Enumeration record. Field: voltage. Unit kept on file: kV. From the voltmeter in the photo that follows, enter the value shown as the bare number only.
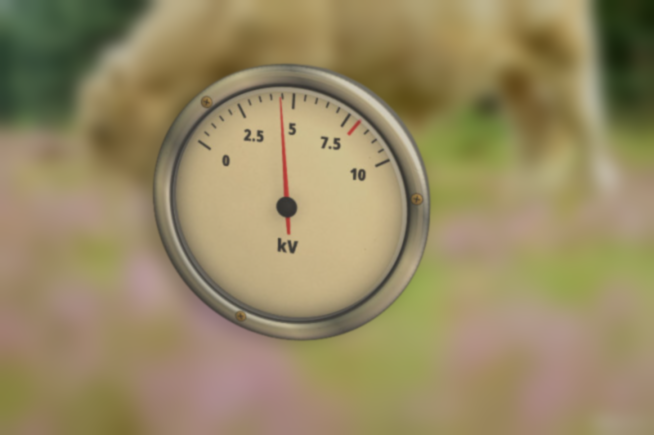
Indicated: 4.5
